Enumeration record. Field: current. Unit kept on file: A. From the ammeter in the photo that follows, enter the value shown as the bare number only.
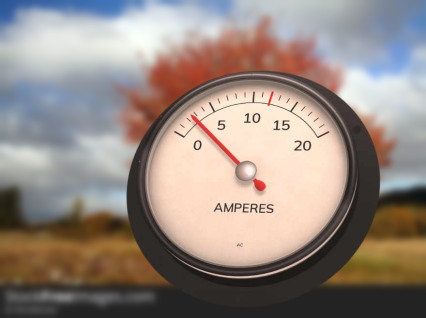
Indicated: 2.5
